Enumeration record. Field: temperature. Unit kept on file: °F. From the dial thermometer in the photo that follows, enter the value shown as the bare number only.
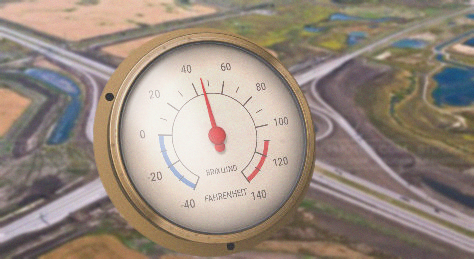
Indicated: 45
